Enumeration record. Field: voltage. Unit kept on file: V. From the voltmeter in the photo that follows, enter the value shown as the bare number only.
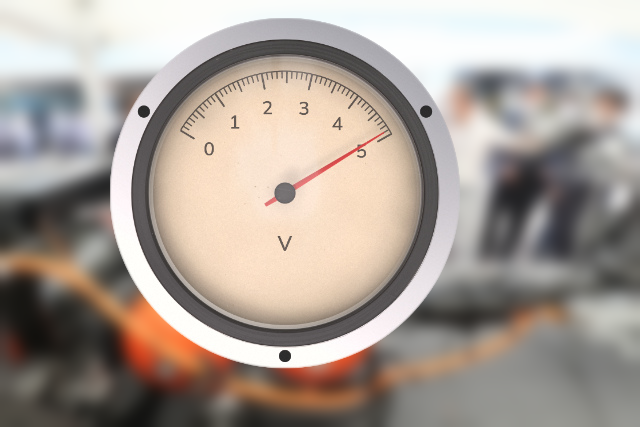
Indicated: 4.9
